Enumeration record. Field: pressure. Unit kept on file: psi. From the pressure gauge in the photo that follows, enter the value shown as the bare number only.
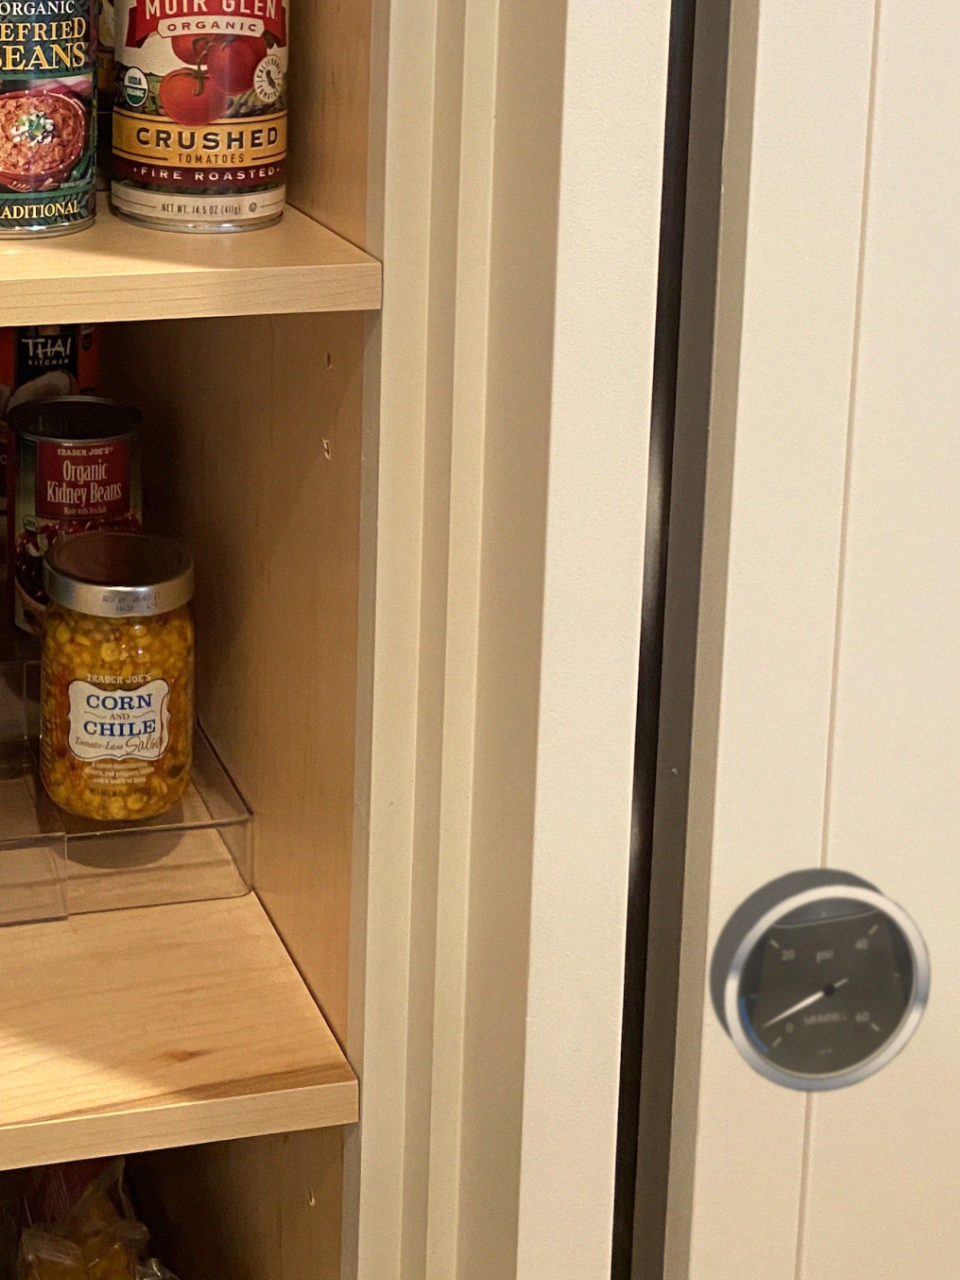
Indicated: 5
